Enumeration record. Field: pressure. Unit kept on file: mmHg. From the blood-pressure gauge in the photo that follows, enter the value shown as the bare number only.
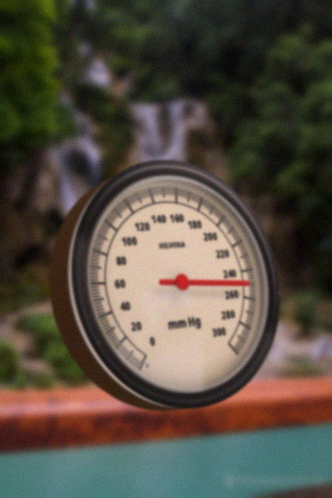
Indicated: 250
